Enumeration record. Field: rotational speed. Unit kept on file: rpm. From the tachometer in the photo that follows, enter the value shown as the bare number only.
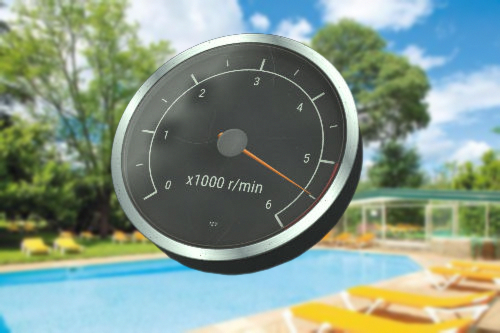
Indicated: 5500
